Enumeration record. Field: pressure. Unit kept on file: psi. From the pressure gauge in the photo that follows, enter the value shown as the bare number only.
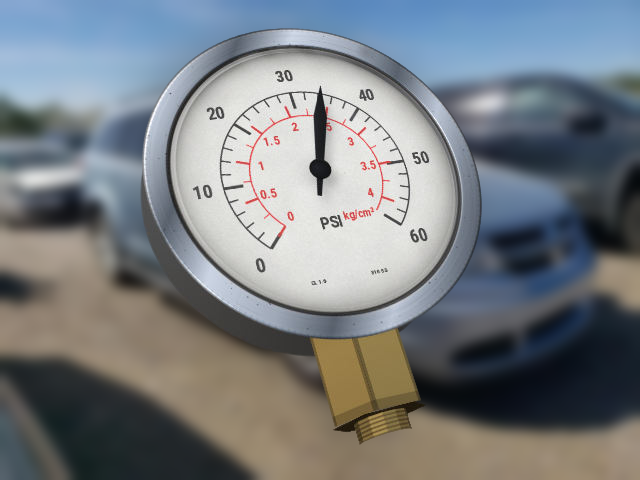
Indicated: 34
